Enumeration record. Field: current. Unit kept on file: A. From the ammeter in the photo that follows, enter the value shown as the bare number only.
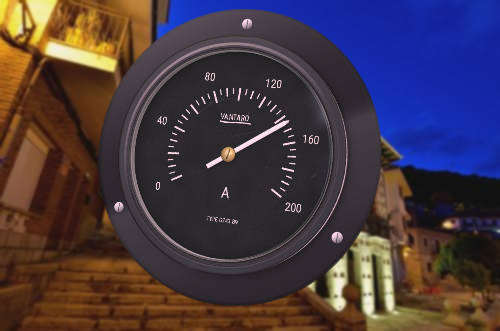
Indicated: 145
